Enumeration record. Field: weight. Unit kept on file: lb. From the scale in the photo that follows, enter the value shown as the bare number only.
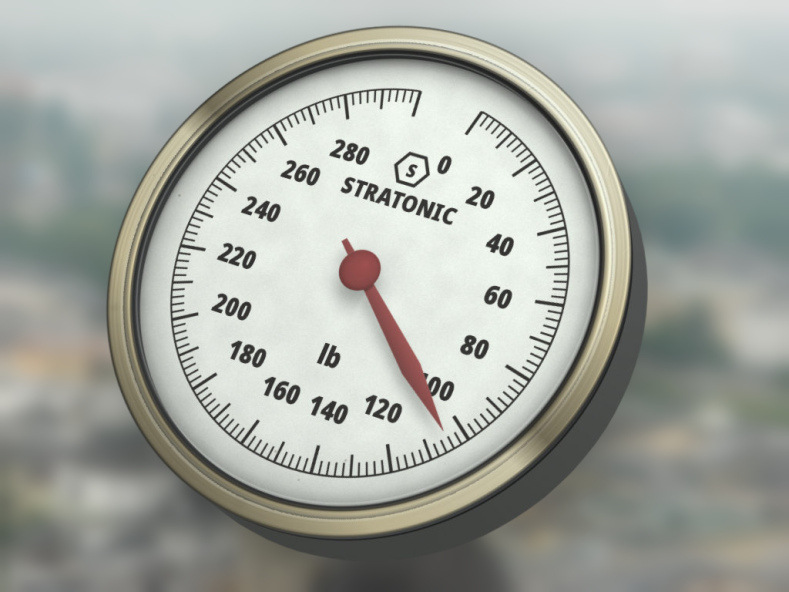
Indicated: 104
